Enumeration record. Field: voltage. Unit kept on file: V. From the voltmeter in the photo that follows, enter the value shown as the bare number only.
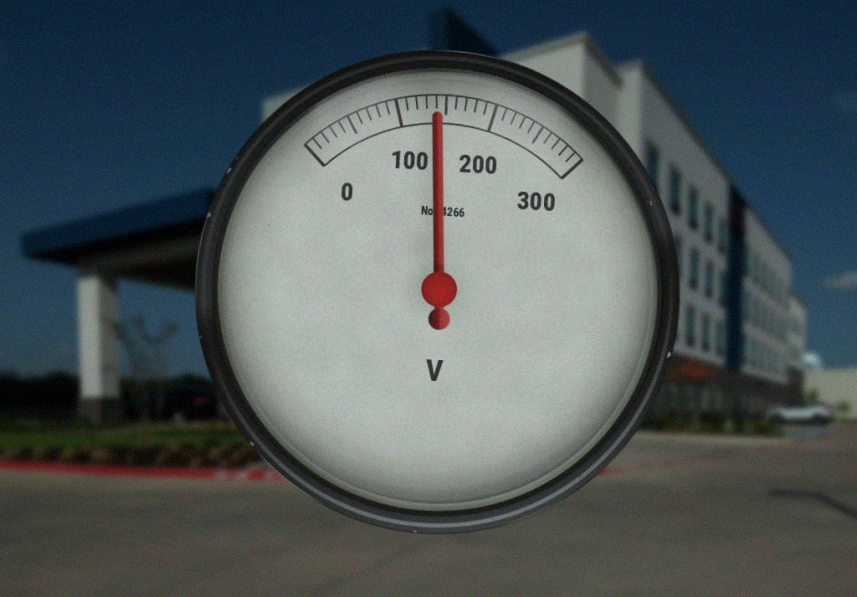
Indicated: 140
